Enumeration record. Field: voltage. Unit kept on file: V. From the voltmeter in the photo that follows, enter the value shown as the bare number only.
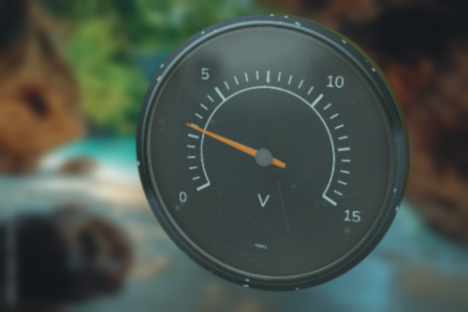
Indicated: 3
